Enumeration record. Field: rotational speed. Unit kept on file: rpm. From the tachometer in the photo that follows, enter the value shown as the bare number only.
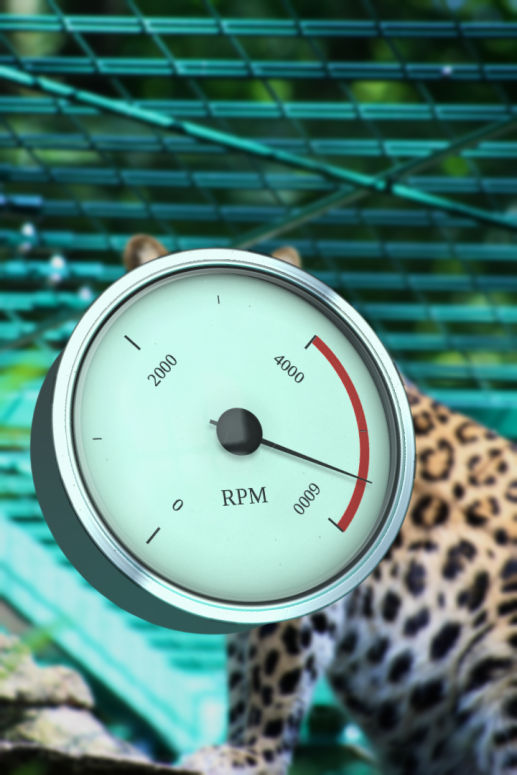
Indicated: 5500
